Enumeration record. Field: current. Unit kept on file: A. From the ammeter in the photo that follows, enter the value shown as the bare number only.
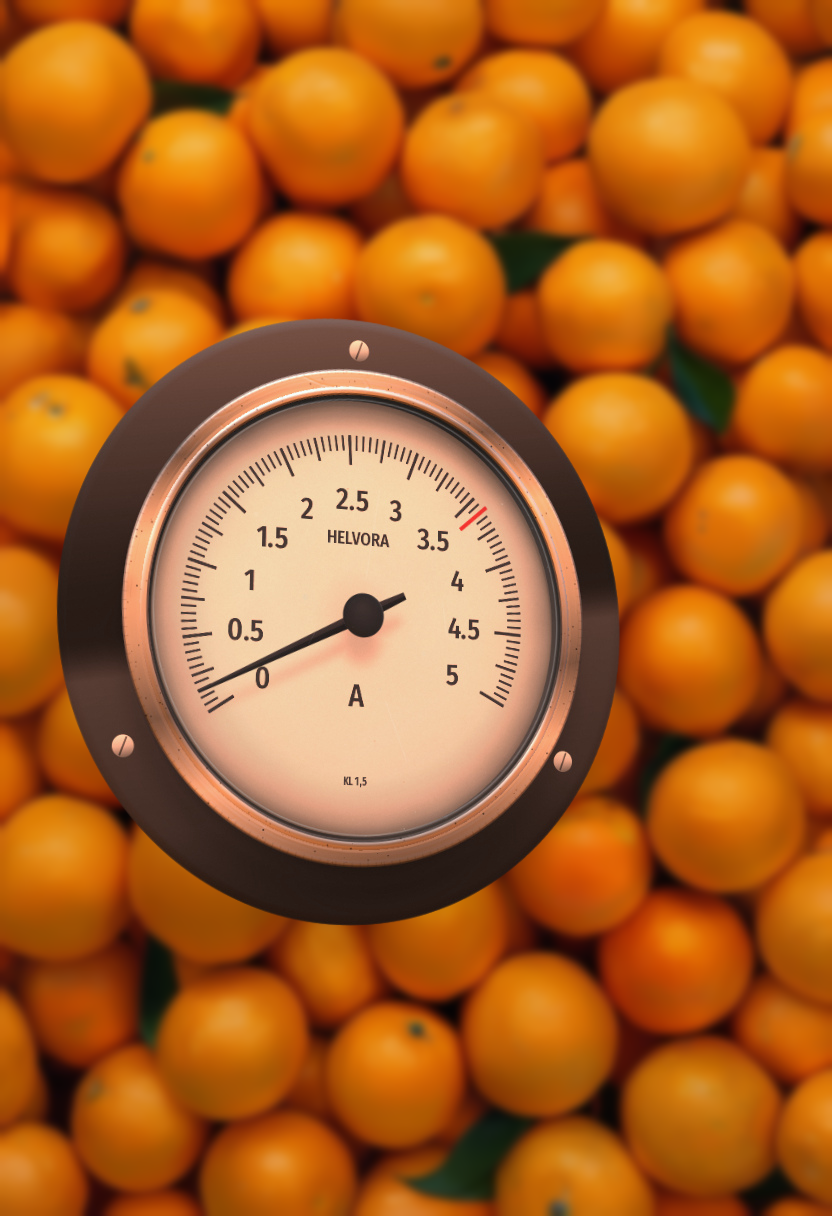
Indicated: 0.15
